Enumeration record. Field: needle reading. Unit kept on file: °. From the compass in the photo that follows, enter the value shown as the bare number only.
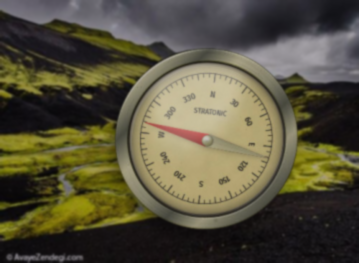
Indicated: 280
